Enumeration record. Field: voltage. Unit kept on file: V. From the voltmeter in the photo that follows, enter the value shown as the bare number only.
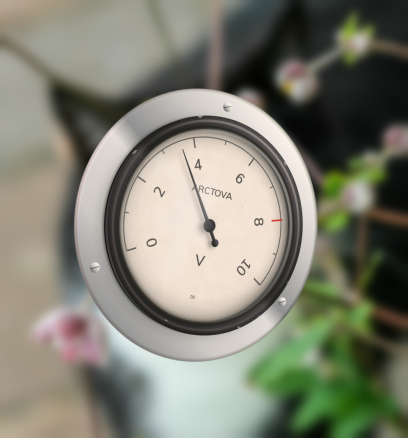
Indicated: 3.5
